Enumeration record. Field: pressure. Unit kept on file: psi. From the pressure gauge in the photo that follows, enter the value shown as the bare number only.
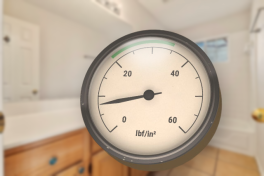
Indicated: 7.5
